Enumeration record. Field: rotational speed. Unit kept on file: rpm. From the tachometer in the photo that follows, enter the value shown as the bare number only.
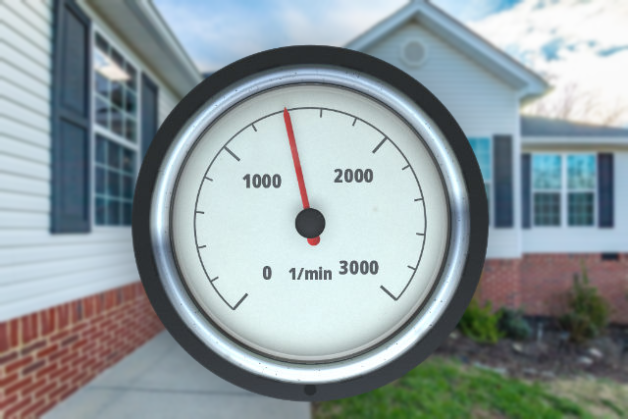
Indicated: 1400
